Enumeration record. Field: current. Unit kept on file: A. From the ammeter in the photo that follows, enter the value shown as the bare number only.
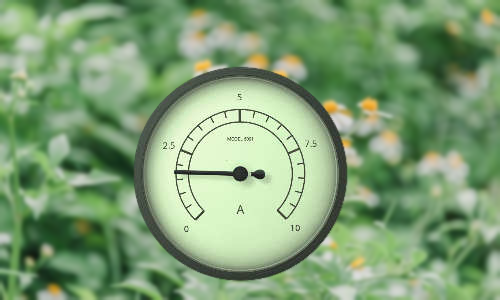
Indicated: 1.75
